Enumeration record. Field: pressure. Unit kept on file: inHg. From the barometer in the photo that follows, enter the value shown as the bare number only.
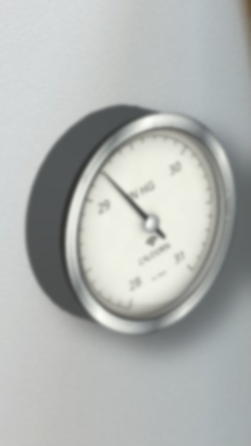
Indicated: 29.2
